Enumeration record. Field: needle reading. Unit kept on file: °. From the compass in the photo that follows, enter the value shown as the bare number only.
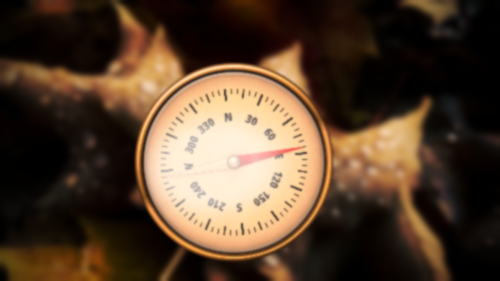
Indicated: 85
